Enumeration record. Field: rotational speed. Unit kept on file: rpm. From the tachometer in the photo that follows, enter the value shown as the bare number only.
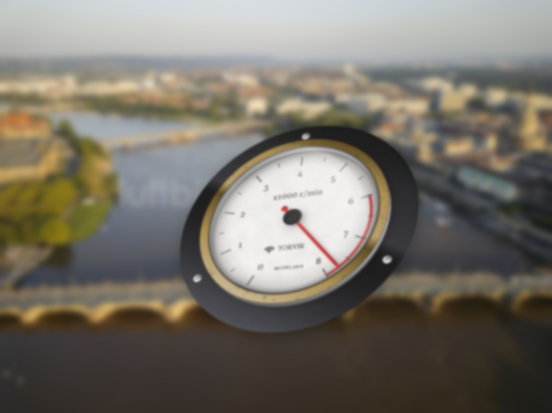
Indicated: 7750
